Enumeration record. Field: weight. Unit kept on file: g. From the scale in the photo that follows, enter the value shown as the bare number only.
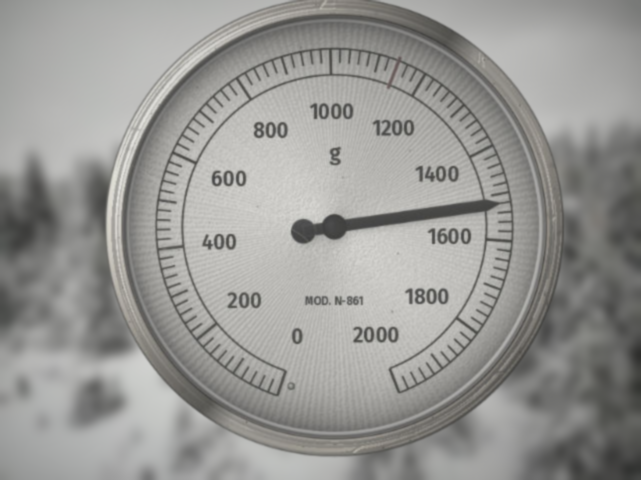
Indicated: 1520
